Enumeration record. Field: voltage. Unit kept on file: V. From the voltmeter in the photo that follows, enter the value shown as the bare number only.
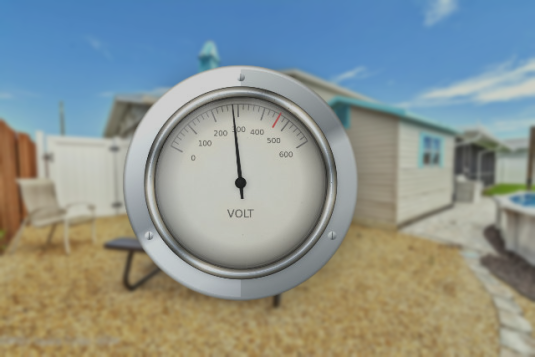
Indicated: 280
